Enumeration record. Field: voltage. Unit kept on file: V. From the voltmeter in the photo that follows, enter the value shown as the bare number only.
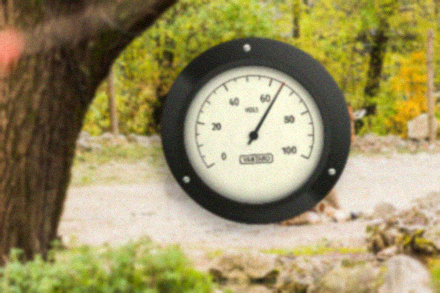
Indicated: 65
